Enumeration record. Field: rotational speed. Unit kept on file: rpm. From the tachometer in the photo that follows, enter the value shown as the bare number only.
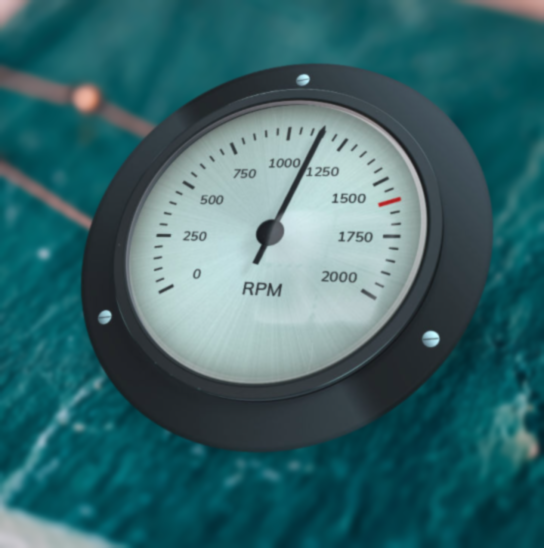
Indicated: 1150
